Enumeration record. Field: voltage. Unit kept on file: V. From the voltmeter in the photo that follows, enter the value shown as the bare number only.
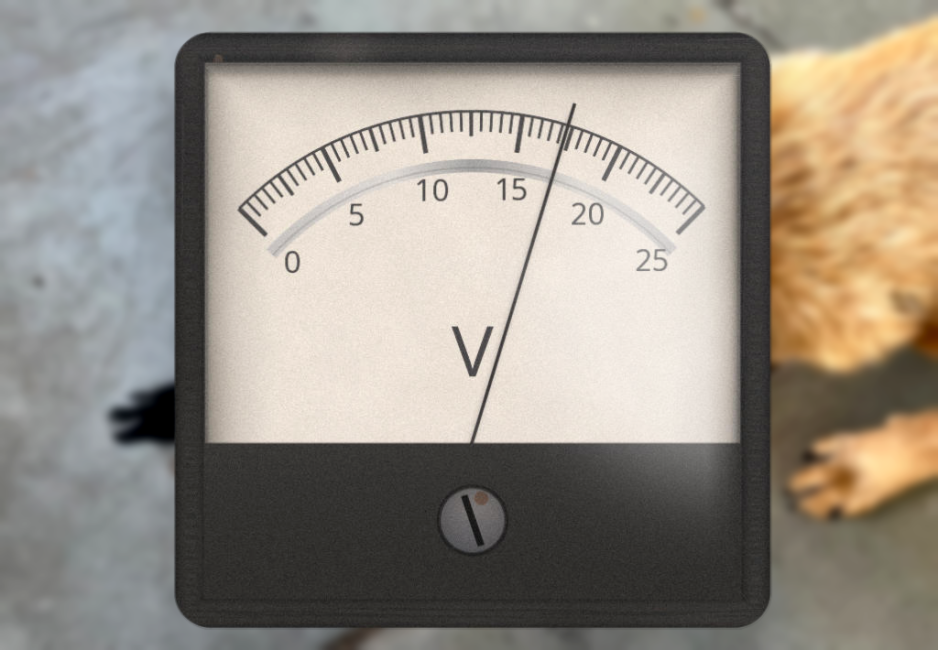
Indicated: 17.25
